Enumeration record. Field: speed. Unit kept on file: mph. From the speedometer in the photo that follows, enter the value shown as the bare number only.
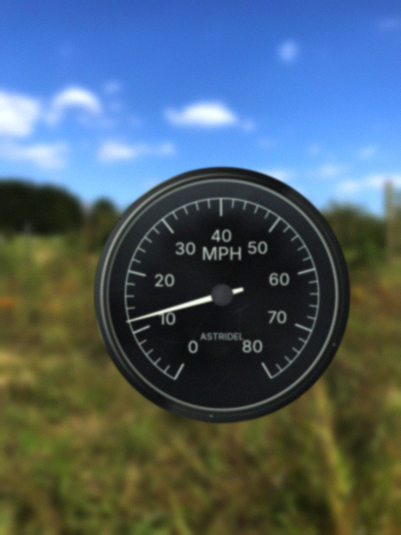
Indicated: 12
